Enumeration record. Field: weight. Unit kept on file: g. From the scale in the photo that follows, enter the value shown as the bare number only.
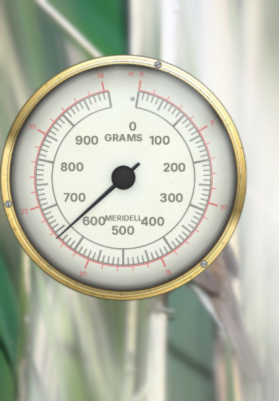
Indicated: 640
